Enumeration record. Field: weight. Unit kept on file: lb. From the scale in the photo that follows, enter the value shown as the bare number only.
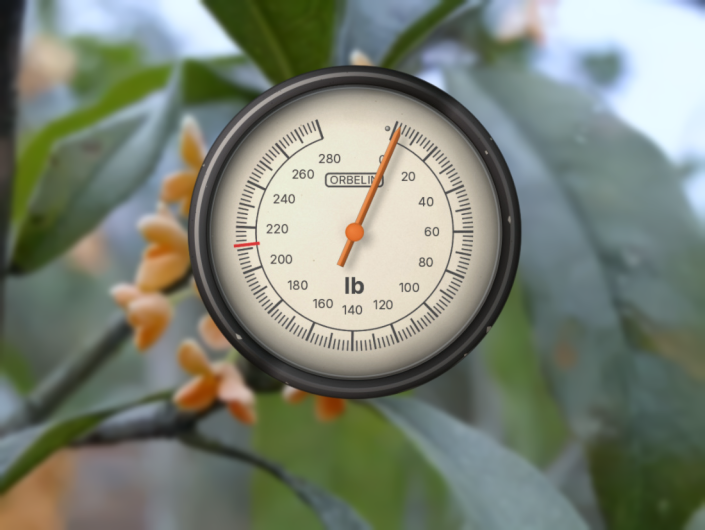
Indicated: 2
